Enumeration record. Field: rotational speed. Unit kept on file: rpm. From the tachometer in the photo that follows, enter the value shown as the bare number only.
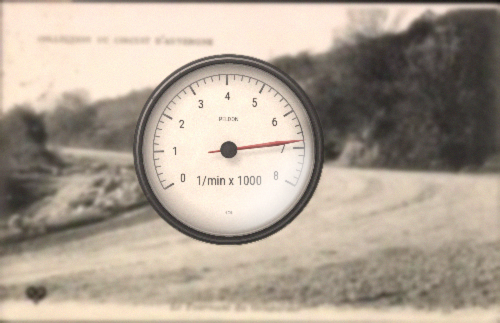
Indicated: 6800
